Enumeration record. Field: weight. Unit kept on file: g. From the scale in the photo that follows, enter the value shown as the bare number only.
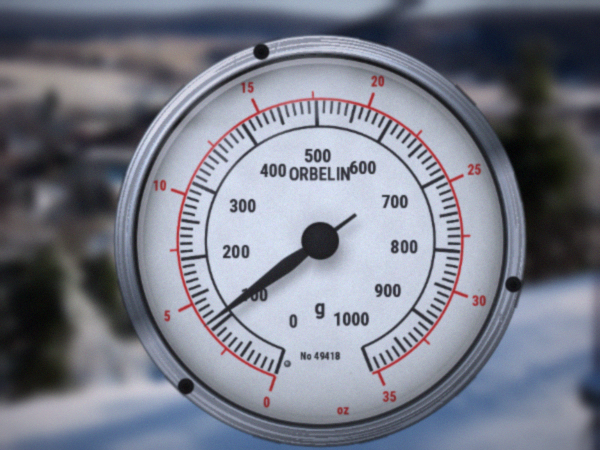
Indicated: 110
